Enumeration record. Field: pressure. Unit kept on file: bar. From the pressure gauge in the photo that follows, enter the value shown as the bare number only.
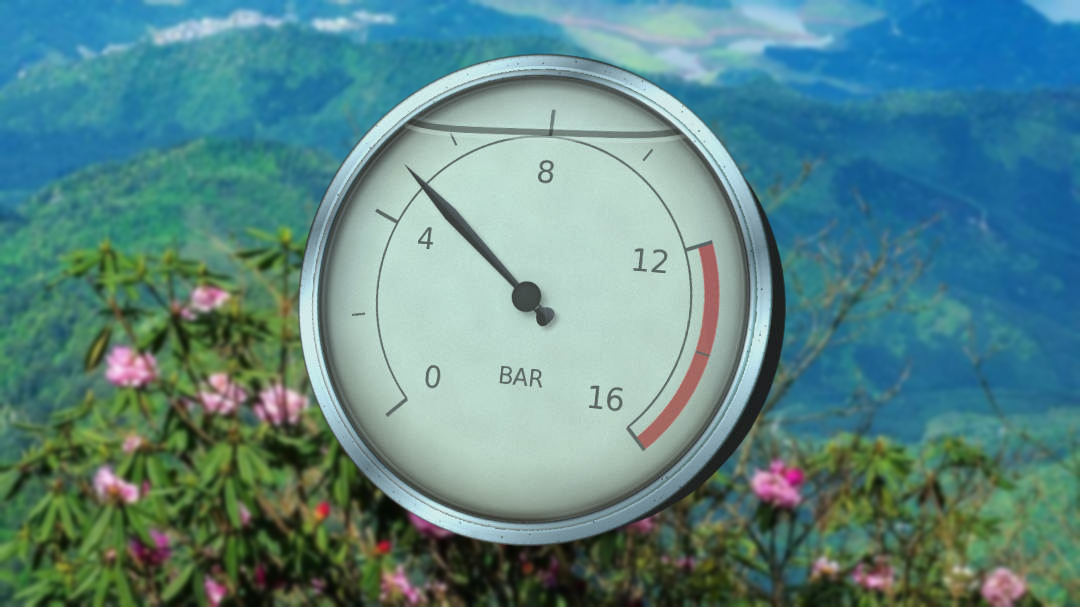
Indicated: 5
